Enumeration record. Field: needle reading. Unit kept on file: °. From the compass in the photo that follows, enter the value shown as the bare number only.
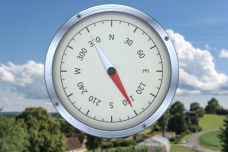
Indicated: 150
